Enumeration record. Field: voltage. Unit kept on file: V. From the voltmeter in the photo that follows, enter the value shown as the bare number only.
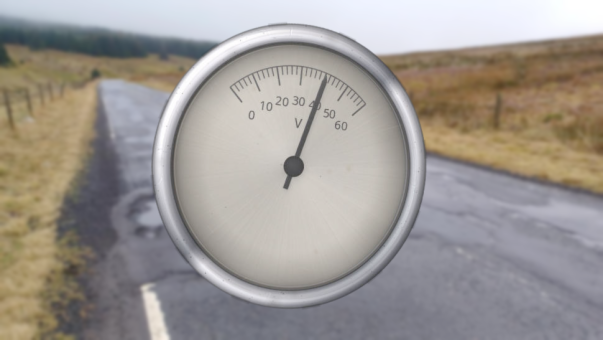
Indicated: 40
